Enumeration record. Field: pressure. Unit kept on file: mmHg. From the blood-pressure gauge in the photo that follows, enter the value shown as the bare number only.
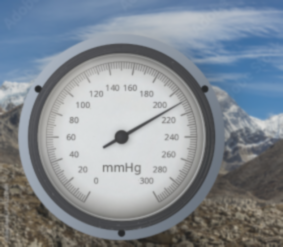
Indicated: 210
